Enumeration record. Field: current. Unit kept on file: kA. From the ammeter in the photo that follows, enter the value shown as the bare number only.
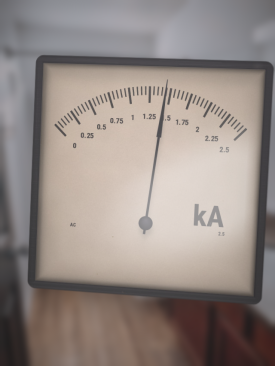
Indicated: 1.45
